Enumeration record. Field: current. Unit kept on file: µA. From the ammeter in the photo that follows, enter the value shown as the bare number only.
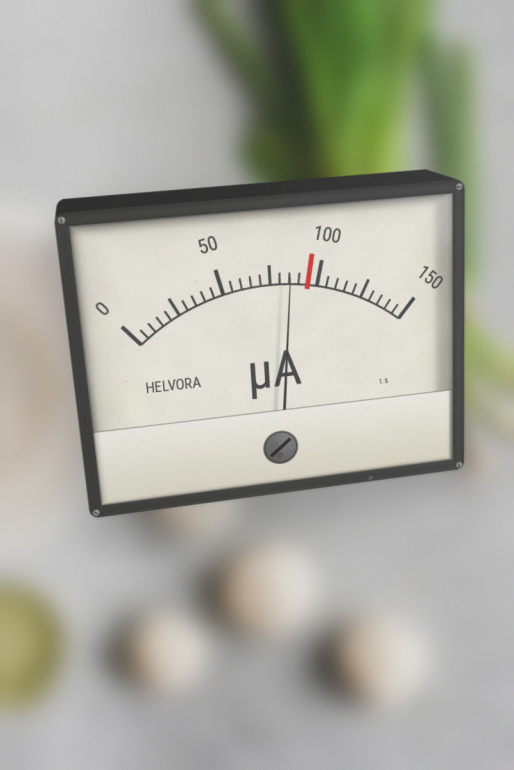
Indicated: 85
